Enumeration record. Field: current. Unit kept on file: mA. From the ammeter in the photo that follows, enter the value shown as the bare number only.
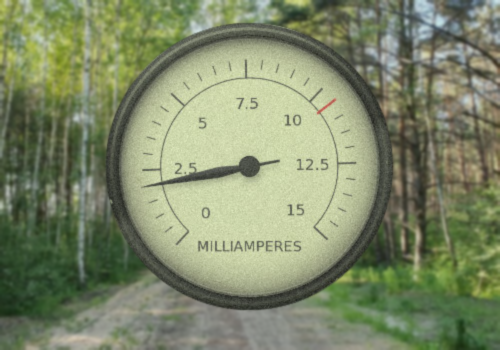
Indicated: 2
